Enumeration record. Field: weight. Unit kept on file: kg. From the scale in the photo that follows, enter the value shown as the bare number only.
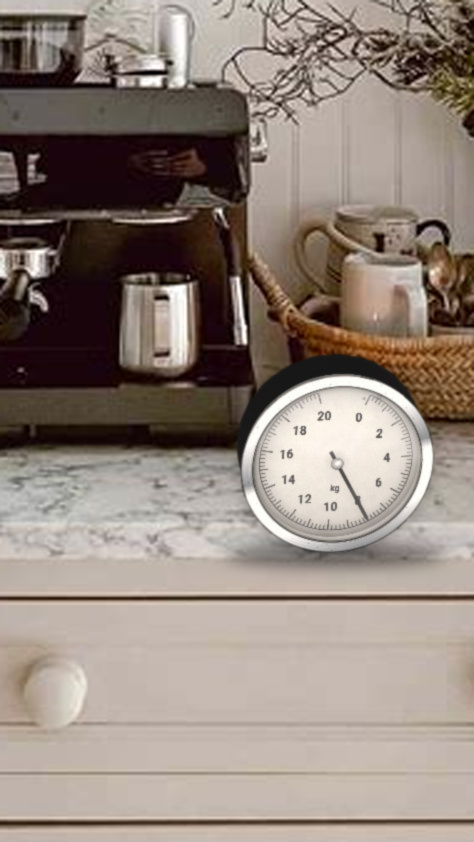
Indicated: 8
